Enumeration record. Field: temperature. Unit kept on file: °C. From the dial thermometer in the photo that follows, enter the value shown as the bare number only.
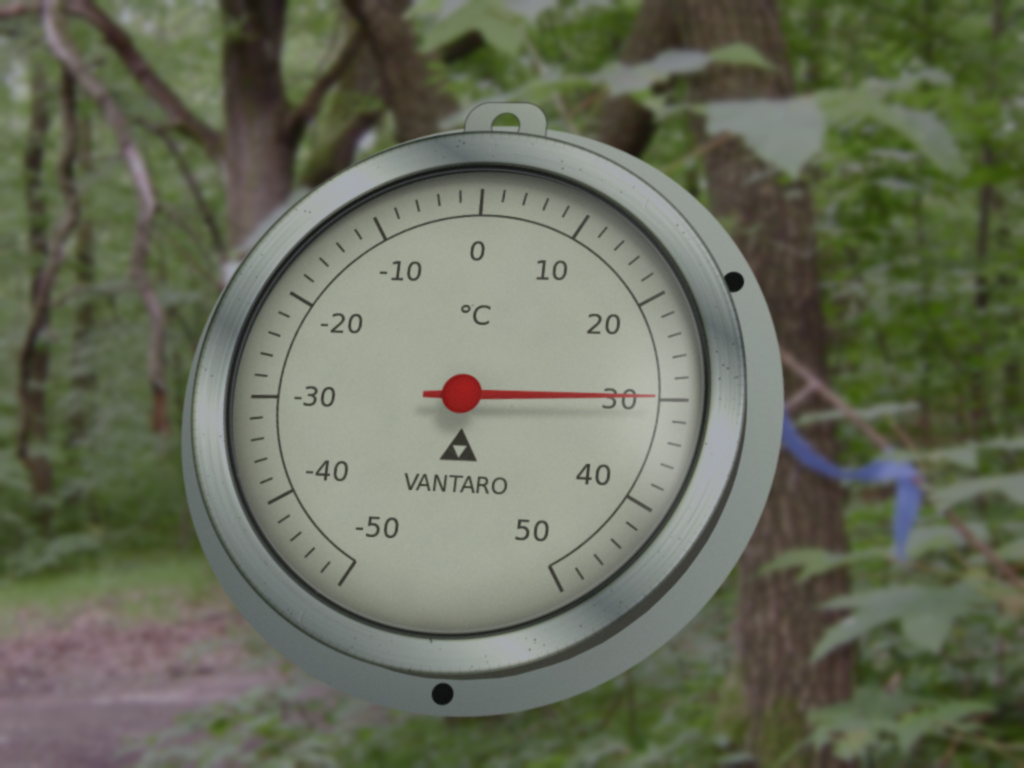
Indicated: 30
